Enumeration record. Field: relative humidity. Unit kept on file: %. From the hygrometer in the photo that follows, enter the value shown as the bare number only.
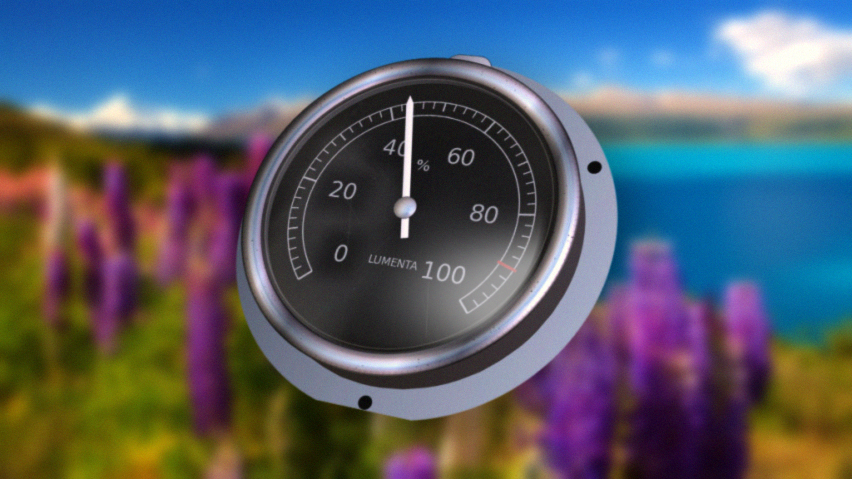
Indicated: 44
